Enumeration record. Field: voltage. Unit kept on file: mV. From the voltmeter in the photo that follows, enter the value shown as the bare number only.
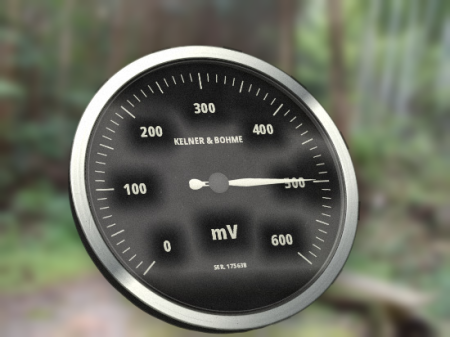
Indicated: 500
